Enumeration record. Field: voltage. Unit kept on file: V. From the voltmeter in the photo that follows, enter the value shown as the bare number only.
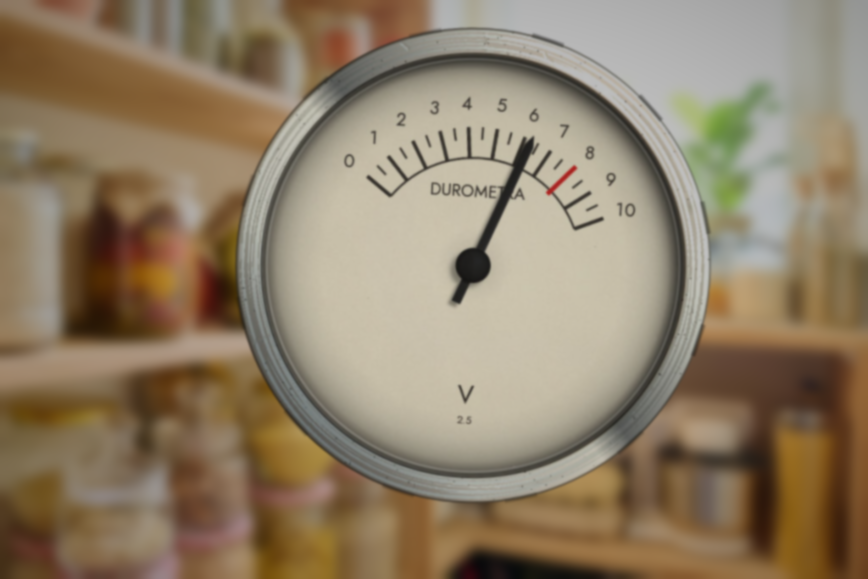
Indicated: 6.25
